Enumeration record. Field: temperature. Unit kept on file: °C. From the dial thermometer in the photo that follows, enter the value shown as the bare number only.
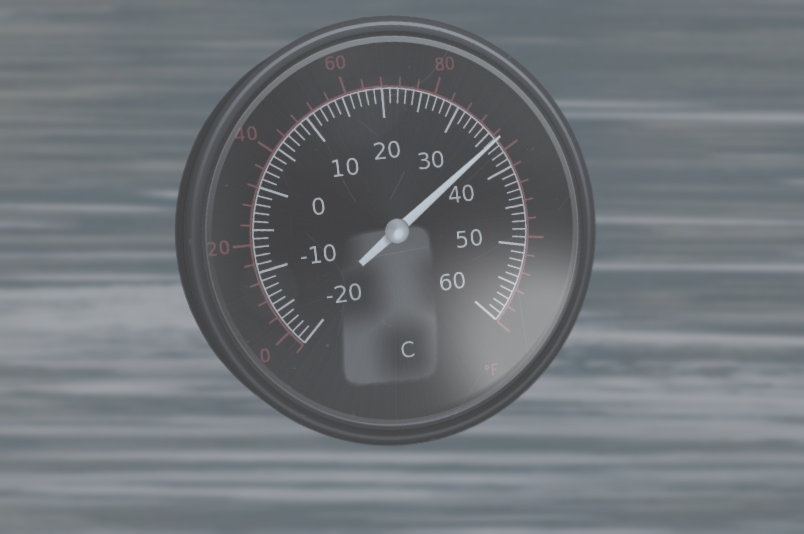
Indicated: 36
